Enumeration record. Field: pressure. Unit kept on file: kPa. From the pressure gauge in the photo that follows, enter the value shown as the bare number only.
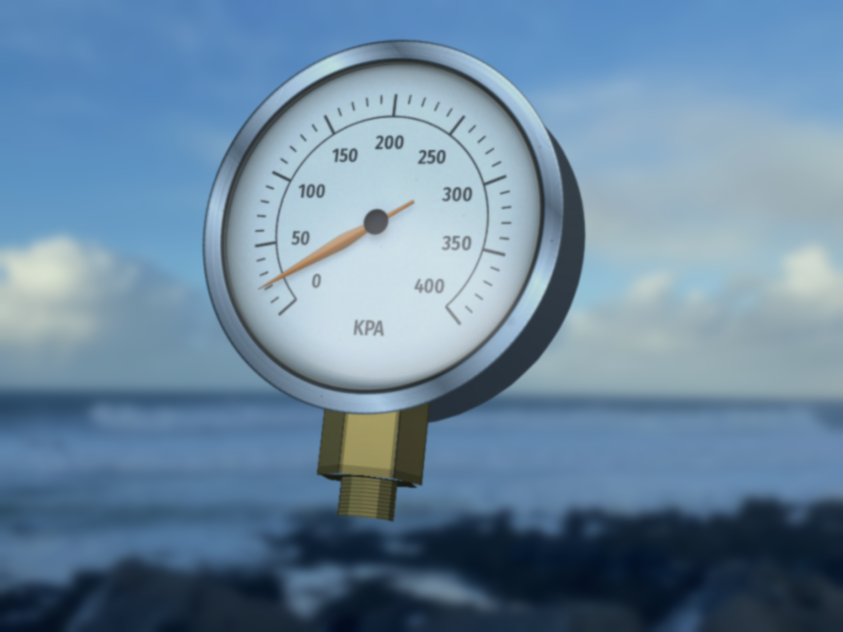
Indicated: 20
